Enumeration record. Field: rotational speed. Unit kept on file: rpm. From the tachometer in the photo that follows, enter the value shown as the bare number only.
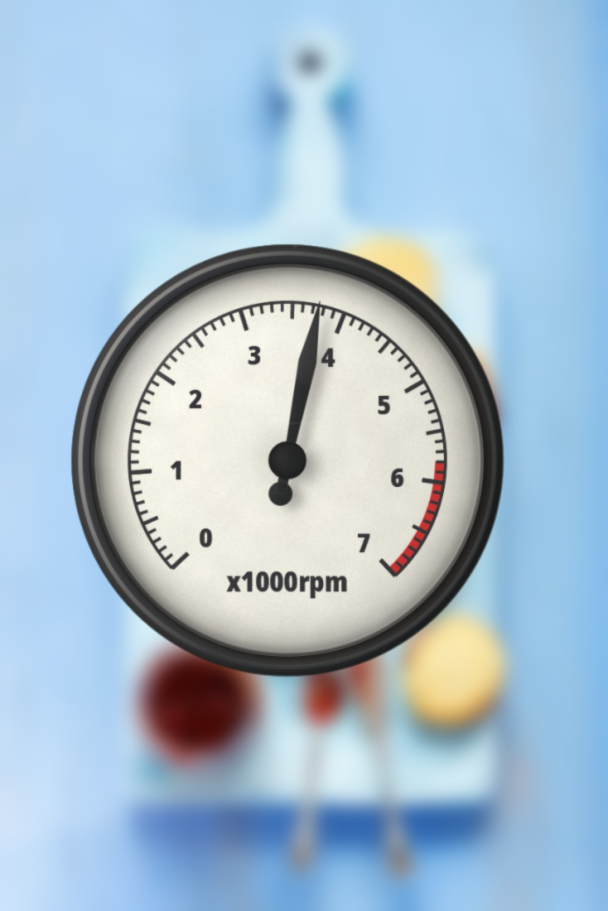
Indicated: 3750
